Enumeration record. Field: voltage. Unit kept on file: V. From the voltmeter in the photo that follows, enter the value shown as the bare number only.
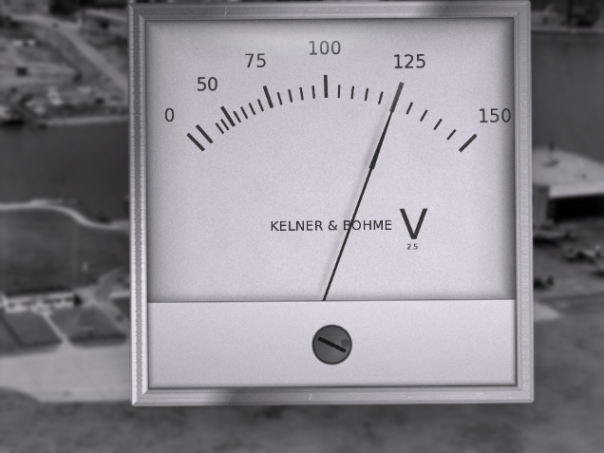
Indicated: 125
